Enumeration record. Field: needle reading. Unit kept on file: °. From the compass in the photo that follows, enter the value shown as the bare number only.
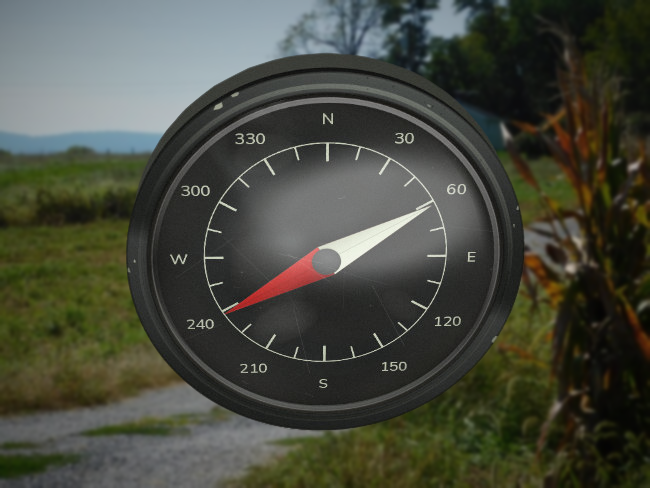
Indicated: 240
